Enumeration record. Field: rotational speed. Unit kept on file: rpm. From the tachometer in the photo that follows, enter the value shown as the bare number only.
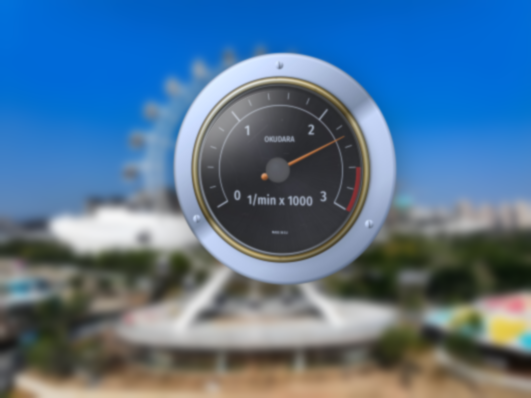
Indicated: 2300
